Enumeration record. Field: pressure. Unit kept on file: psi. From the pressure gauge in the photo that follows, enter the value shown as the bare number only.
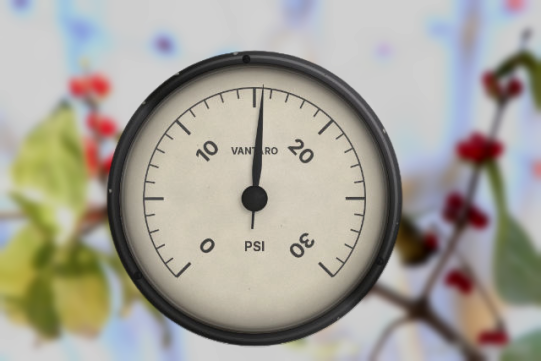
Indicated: 15.5
